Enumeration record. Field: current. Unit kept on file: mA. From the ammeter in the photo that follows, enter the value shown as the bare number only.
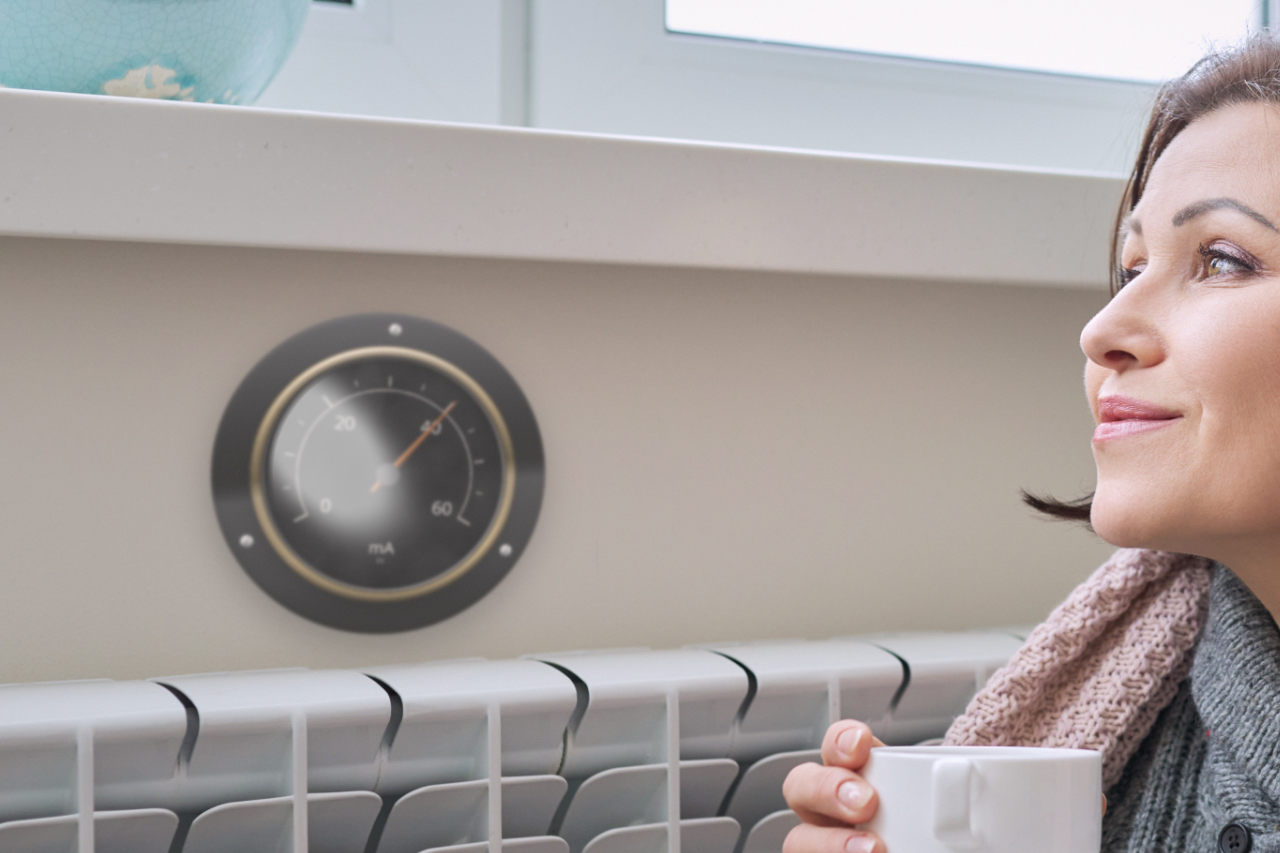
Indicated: 40
